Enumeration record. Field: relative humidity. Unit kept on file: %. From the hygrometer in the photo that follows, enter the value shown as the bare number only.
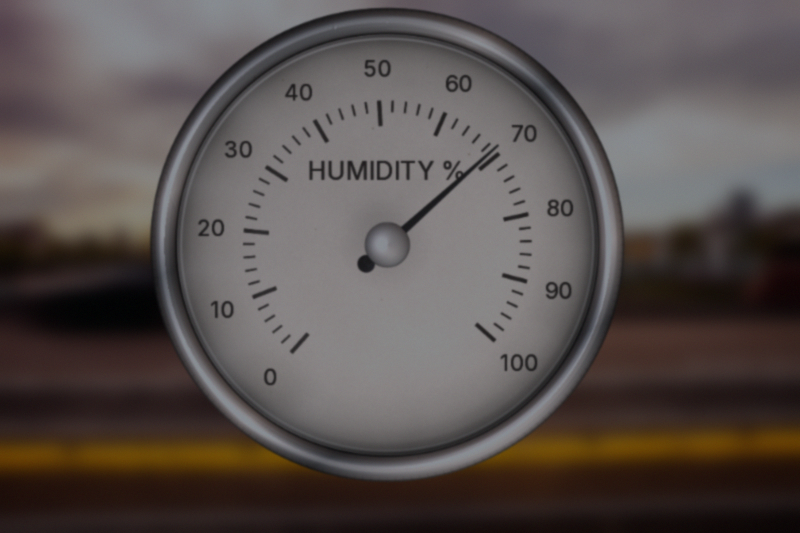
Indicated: 69
